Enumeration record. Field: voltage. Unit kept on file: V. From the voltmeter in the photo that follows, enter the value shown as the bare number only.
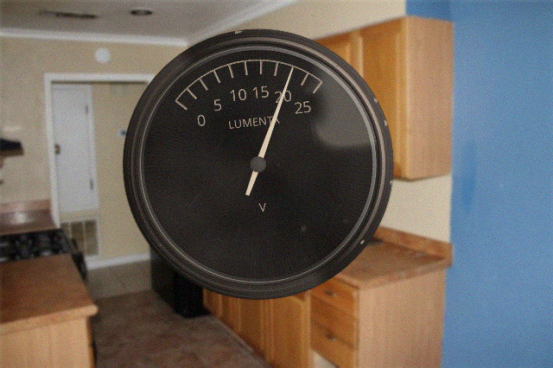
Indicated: 20
